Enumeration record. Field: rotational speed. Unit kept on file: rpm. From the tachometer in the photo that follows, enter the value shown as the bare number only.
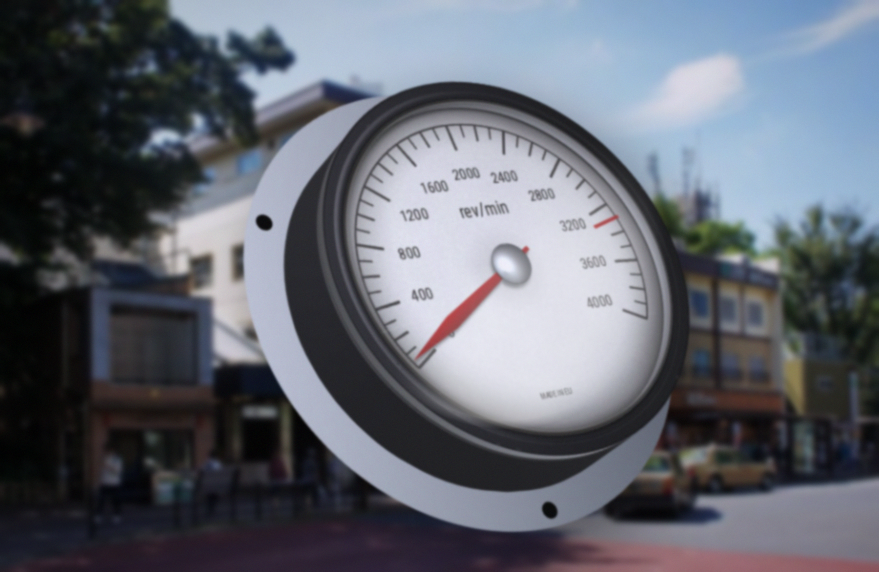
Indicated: 50
